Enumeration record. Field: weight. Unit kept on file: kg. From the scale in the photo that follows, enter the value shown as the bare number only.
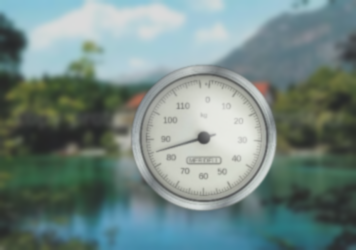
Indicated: 85
